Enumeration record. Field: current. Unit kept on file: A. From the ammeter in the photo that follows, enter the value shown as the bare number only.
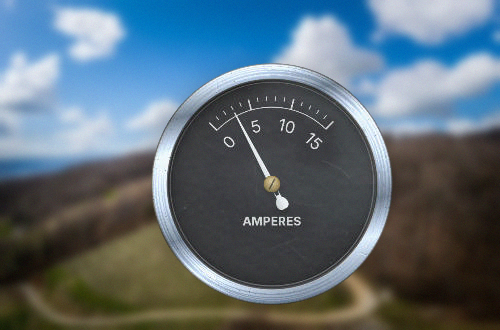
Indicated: 3
